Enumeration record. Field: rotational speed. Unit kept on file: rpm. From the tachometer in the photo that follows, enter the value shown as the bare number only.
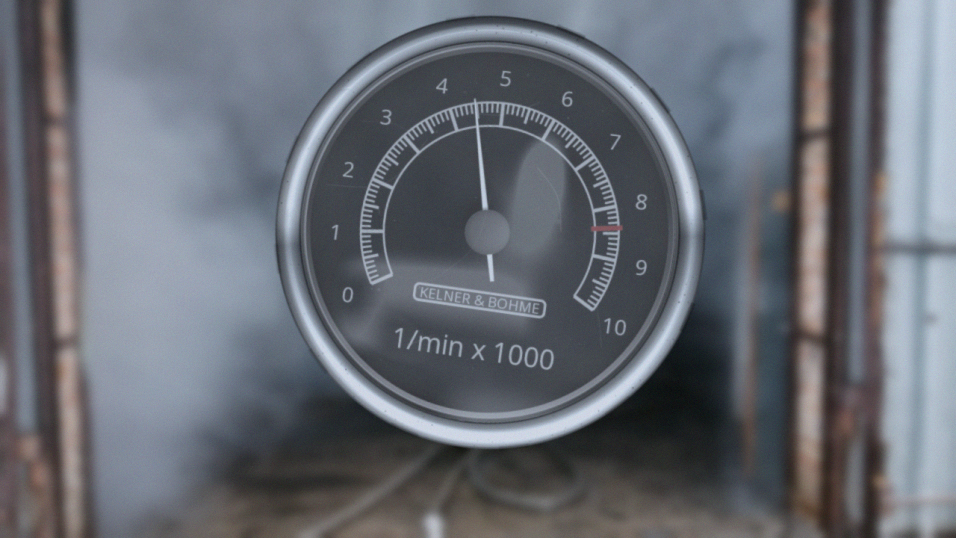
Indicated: 4500
